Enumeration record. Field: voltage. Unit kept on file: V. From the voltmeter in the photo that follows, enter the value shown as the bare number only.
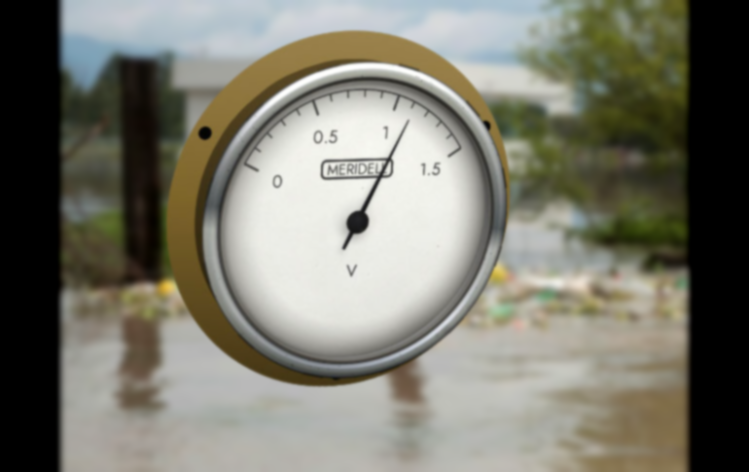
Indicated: 1.1
